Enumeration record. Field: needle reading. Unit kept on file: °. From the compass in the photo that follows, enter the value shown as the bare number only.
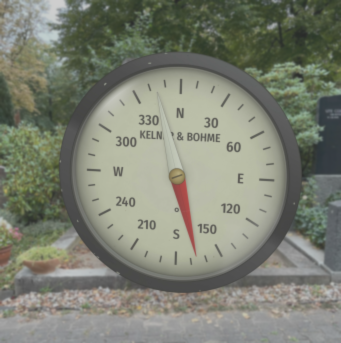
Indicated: 165
